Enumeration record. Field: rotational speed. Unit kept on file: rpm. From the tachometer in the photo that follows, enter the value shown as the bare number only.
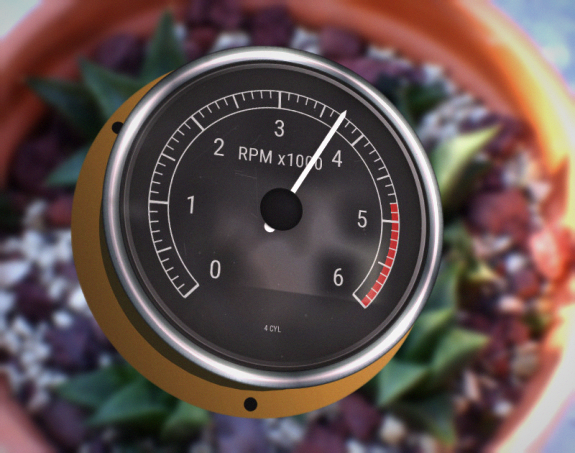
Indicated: 3700
